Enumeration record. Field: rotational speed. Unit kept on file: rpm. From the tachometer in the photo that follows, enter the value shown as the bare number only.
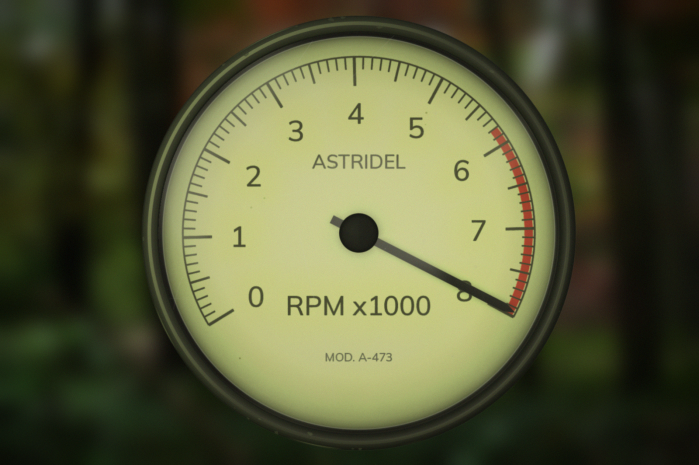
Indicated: 7950
